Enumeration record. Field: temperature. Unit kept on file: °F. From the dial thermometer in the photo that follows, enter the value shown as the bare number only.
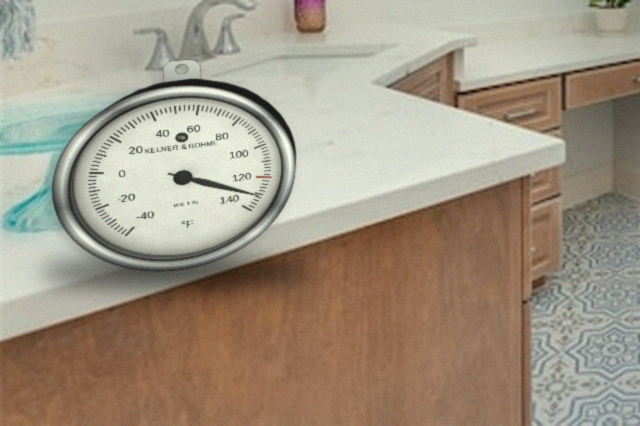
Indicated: 130
